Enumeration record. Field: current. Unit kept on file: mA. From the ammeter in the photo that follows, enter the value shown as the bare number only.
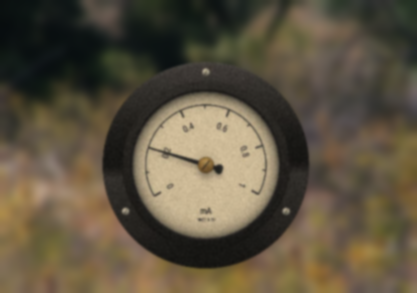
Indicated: 0.2
